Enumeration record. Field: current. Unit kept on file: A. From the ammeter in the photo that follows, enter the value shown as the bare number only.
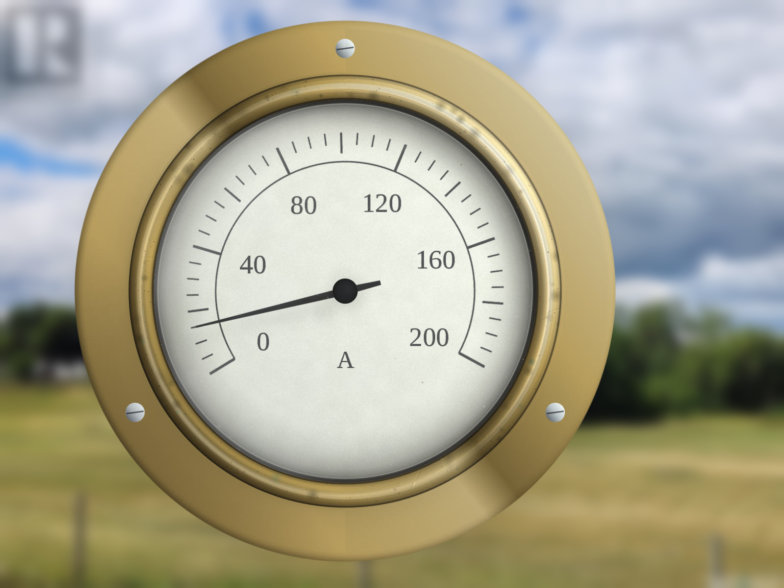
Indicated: 15
